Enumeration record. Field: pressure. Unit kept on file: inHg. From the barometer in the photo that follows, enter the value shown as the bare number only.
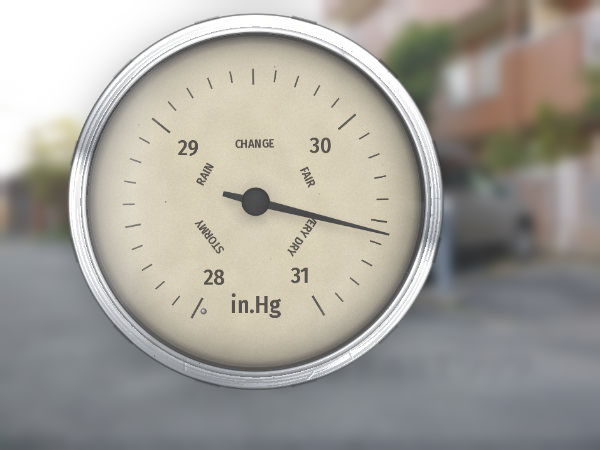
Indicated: 30.55
